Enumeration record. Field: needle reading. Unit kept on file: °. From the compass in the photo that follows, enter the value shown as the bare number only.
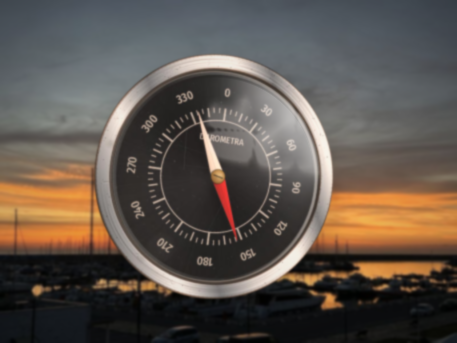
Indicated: 155
